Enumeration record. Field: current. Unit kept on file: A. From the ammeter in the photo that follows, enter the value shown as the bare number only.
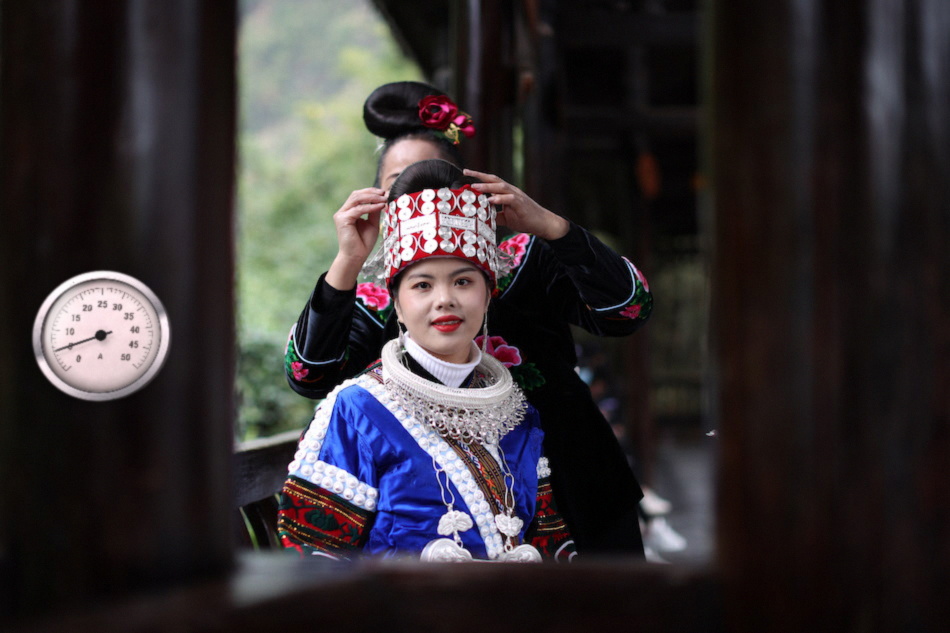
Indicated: 5
